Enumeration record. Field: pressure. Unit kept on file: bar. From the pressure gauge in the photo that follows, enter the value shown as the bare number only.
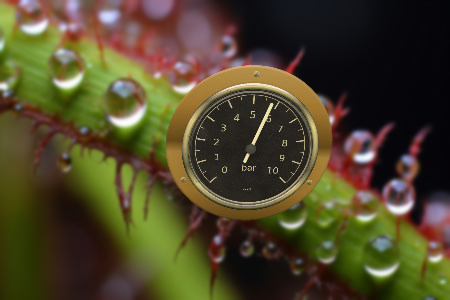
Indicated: 5.75
